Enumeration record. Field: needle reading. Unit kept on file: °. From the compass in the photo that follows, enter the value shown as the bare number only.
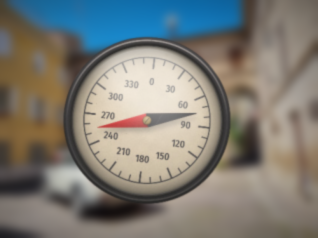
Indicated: 255
